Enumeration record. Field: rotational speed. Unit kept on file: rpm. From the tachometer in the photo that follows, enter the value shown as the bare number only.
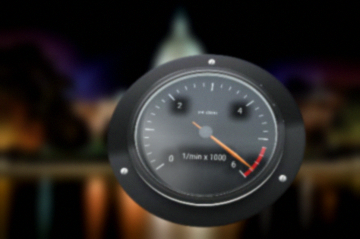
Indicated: 5800
